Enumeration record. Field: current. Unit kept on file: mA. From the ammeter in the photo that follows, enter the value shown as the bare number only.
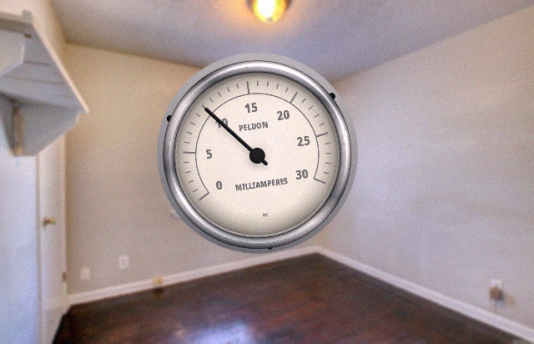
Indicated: 10
